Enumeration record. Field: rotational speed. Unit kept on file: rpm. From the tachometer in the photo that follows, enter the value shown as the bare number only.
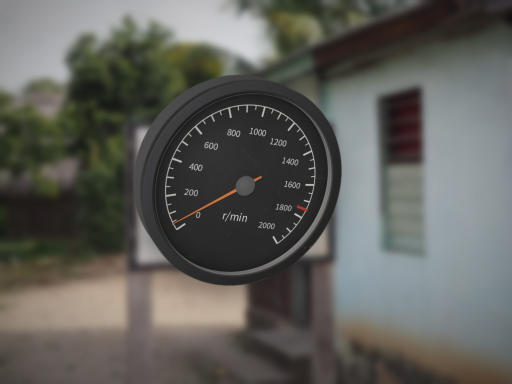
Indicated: 50
